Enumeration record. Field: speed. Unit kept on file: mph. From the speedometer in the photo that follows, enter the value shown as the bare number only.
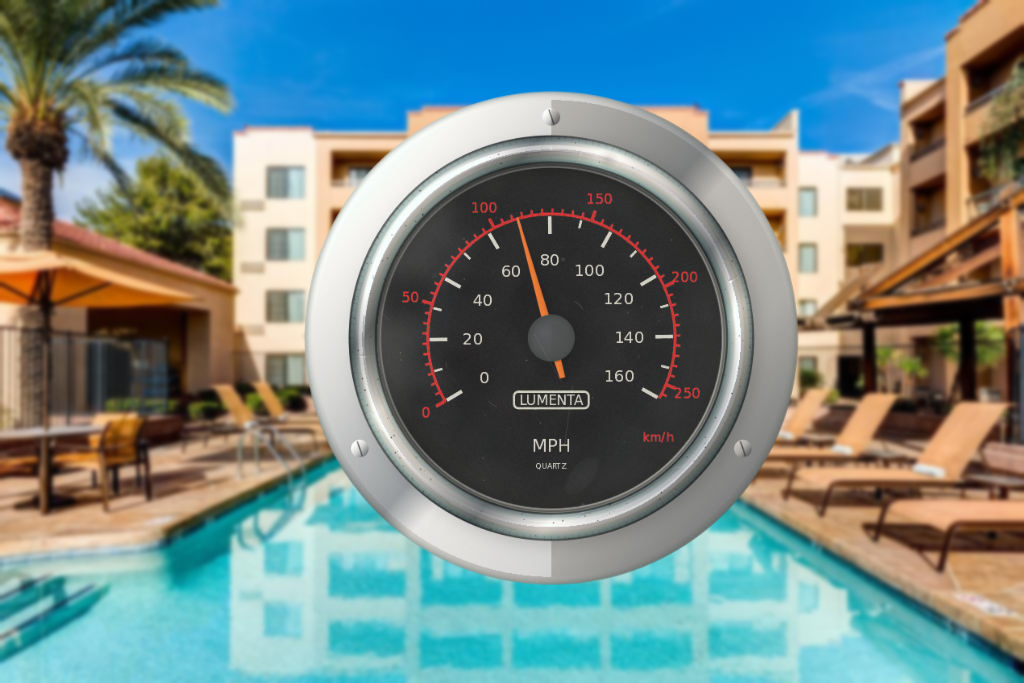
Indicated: 70
